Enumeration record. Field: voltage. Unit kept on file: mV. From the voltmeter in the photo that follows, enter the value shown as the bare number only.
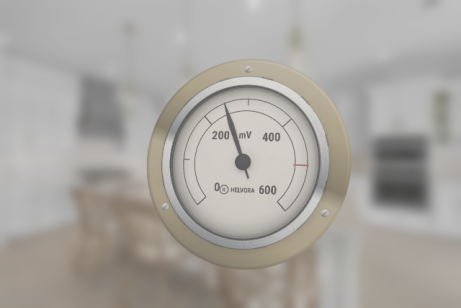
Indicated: 250
